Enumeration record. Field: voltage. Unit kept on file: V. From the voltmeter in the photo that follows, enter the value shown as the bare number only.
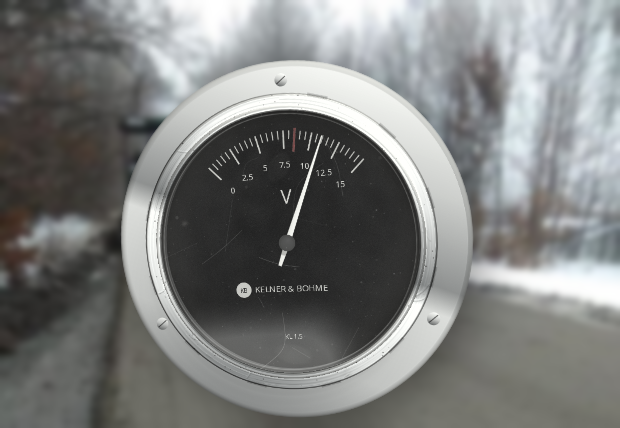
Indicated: 11
